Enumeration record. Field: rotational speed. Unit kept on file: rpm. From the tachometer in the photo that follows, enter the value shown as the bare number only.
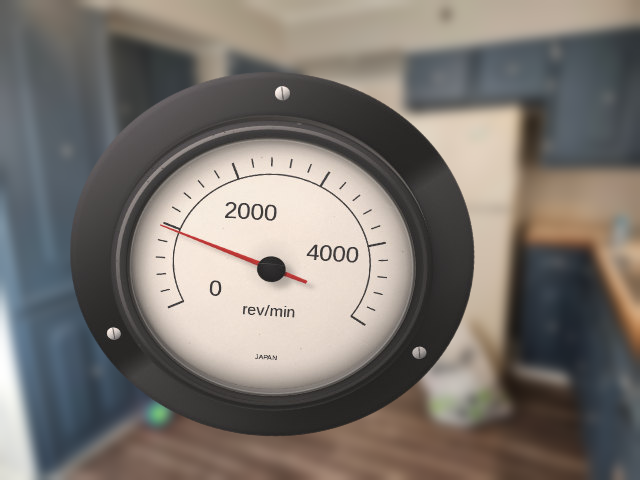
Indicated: 1000
